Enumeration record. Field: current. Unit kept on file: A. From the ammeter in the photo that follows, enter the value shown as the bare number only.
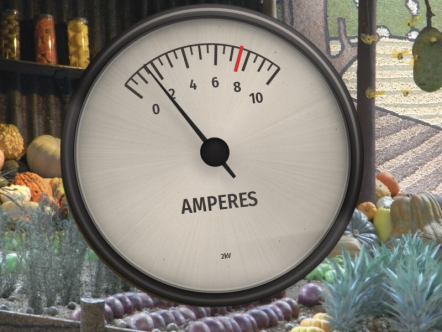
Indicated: 1.5
